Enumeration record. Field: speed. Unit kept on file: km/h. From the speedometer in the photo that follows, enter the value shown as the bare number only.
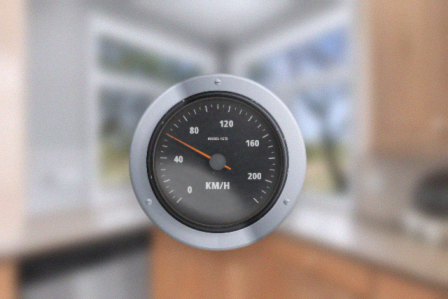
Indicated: 60
